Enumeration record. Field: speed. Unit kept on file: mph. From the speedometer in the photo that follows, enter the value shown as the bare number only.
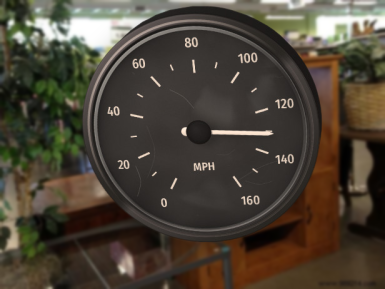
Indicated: 130
